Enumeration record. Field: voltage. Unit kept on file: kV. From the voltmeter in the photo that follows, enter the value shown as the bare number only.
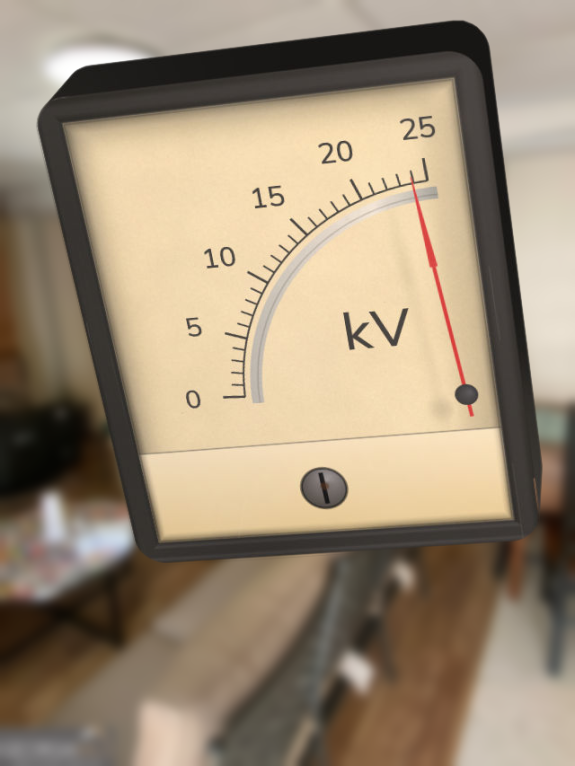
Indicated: 24
